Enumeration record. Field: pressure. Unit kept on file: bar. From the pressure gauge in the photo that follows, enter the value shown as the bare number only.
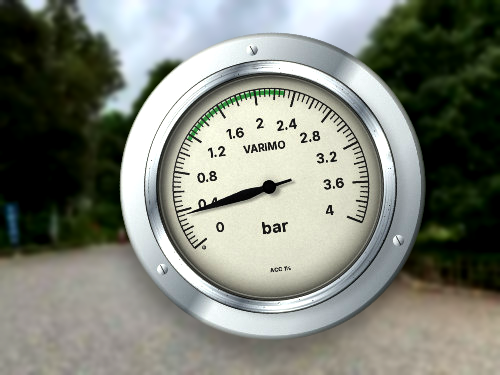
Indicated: 0.35
